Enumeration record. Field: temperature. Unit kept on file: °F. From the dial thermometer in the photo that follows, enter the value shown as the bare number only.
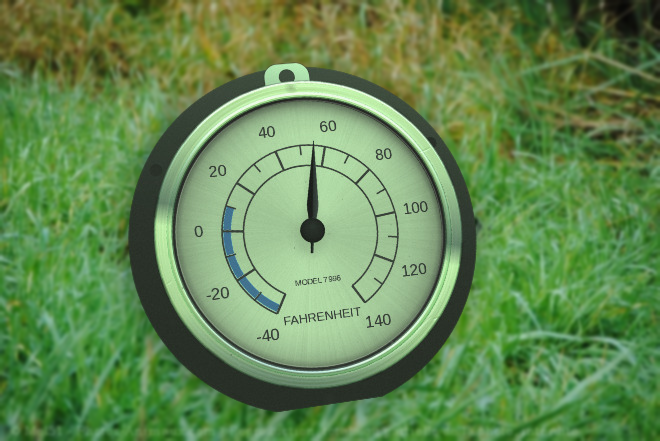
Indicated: 55
